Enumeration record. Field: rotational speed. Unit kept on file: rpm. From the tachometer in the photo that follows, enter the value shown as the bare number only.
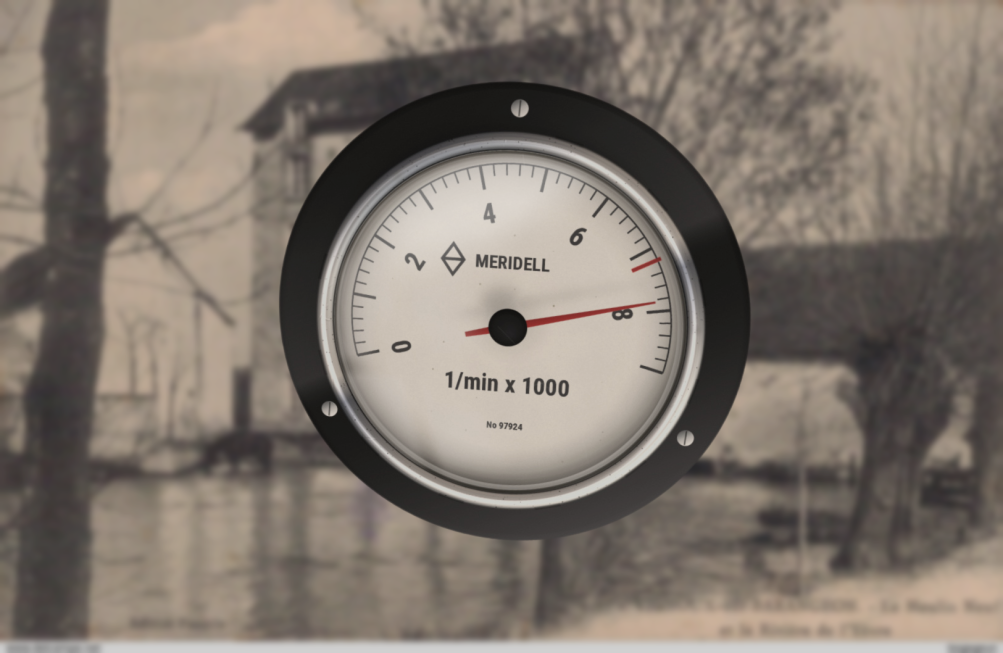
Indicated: 7800
